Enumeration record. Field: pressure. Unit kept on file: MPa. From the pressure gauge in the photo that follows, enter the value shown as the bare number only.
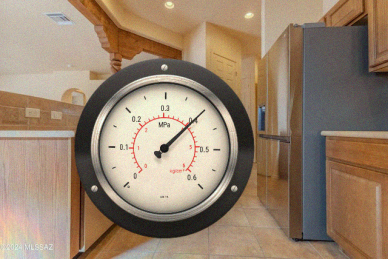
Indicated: 0.4
